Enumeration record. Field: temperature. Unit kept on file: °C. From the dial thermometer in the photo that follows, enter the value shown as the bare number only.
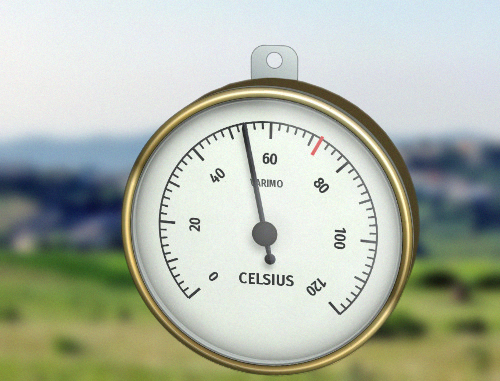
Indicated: 54
